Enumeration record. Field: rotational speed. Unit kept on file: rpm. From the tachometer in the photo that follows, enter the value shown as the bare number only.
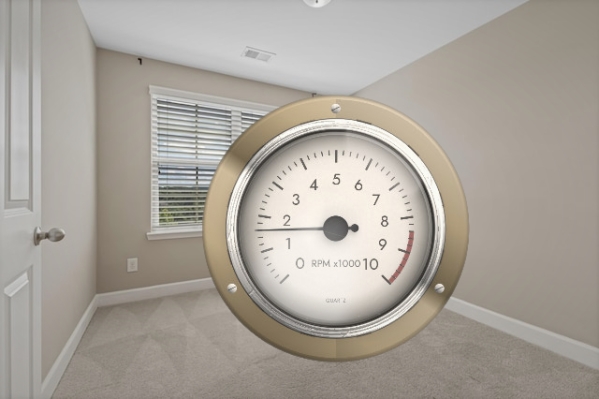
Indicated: 1600
